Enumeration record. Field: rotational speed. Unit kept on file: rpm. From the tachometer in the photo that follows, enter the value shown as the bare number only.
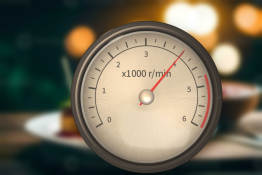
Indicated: 4000
